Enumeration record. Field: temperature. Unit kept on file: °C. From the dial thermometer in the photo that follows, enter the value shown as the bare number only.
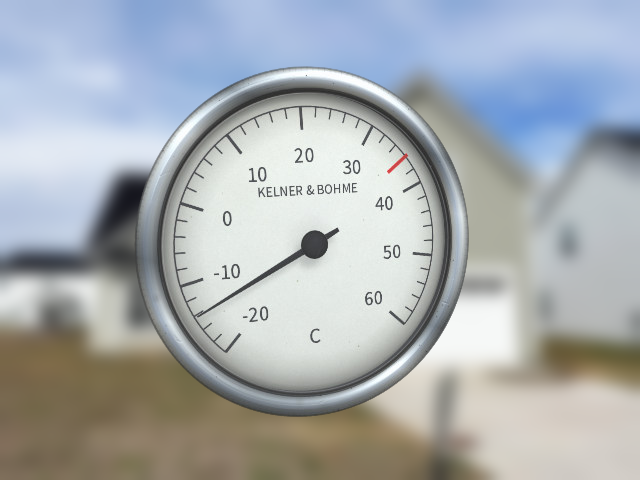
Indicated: -14
